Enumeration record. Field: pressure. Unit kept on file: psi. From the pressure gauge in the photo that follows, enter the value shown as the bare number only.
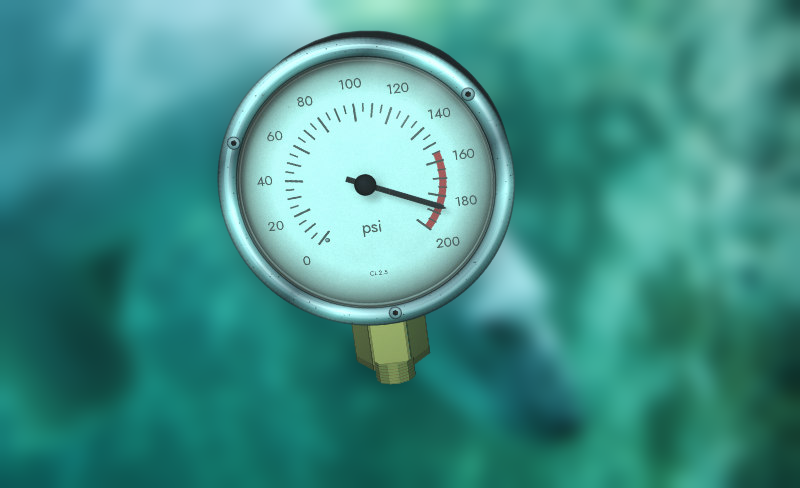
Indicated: 185
